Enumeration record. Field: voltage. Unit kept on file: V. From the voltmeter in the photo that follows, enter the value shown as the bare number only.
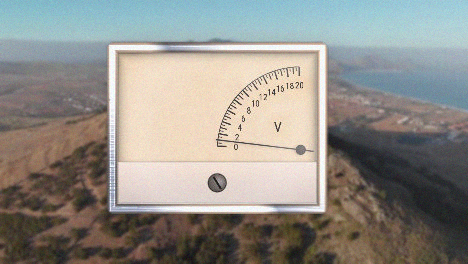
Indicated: 1
